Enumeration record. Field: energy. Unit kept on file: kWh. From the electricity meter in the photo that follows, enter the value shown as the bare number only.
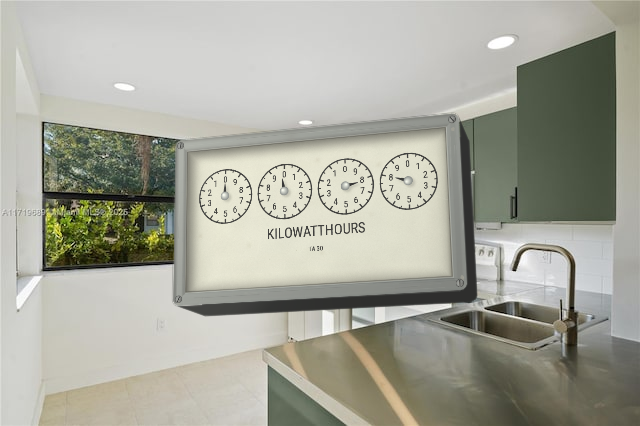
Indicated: 9978
